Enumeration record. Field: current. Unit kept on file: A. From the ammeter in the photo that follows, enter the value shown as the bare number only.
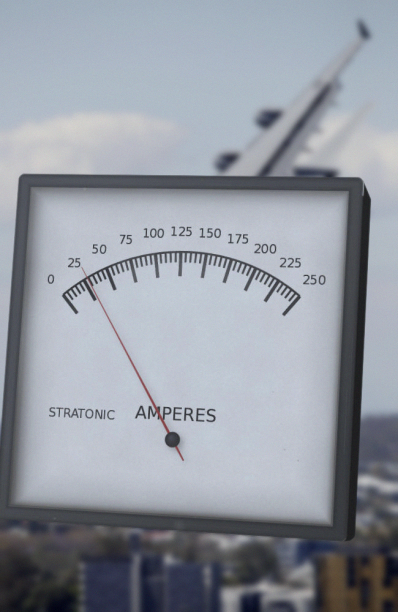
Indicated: 30
